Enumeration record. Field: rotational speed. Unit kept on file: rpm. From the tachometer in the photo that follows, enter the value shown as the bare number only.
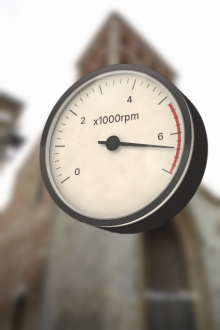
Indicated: 6400
